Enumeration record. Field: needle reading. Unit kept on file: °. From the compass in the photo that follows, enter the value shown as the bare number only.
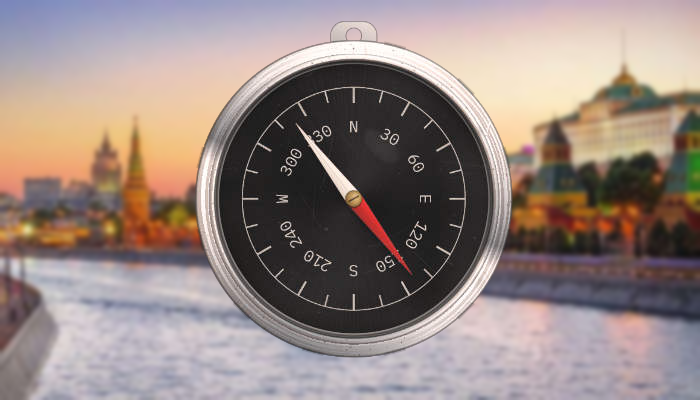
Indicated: 142.5
